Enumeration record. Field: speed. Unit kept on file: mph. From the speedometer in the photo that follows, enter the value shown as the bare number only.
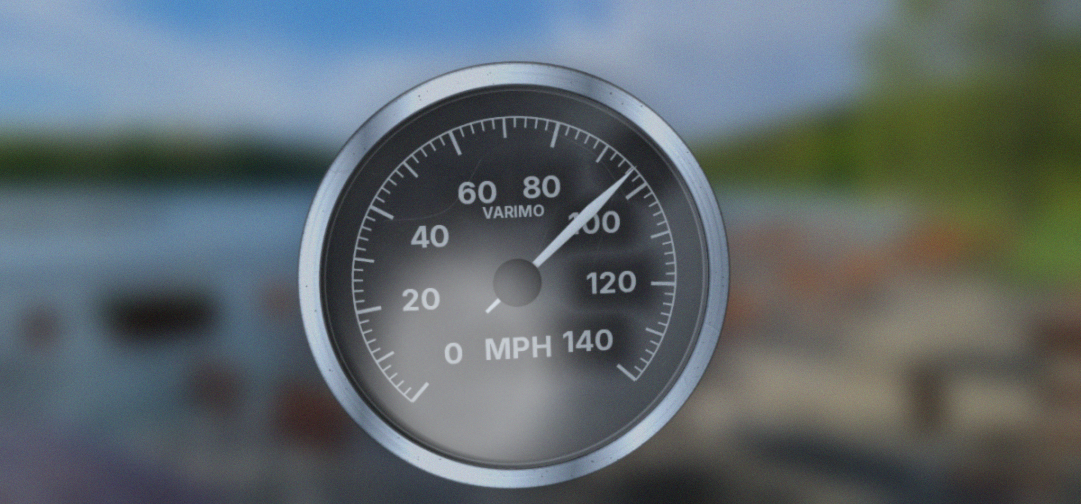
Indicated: 96
